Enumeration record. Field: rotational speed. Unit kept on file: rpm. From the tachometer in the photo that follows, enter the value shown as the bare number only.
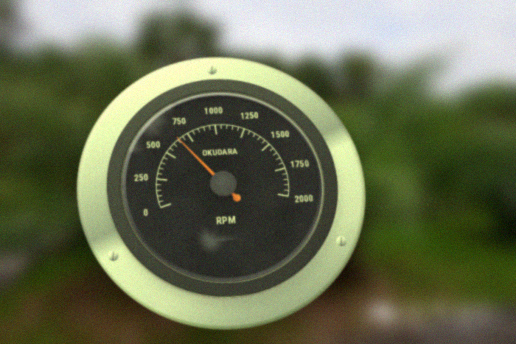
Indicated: 650
